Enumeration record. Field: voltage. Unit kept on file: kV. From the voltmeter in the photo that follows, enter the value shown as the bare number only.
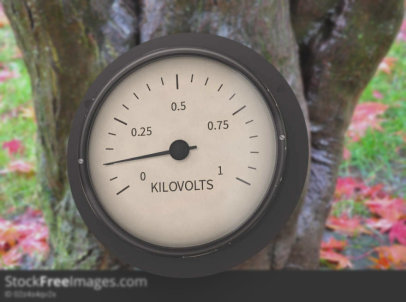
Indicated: 0.1
